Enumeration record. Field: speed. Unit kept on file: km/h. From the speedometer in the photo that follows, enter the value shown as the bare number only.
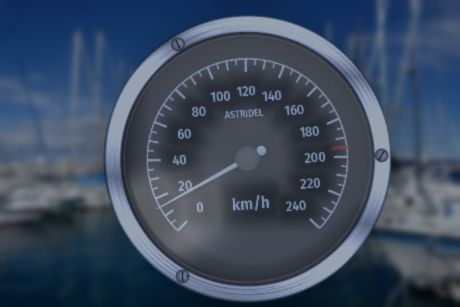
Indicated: 15
